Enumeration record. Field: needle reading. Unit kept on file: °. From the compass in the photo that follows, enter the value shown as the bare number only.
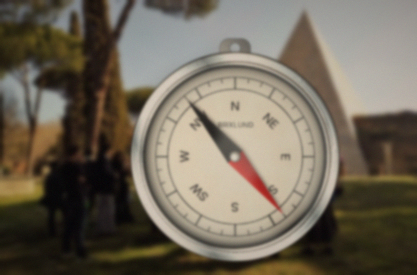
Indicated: 140
